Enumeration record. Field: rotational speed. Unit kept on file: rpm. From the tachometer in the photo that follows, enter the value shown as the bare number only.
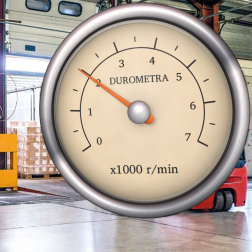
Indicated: 2000
